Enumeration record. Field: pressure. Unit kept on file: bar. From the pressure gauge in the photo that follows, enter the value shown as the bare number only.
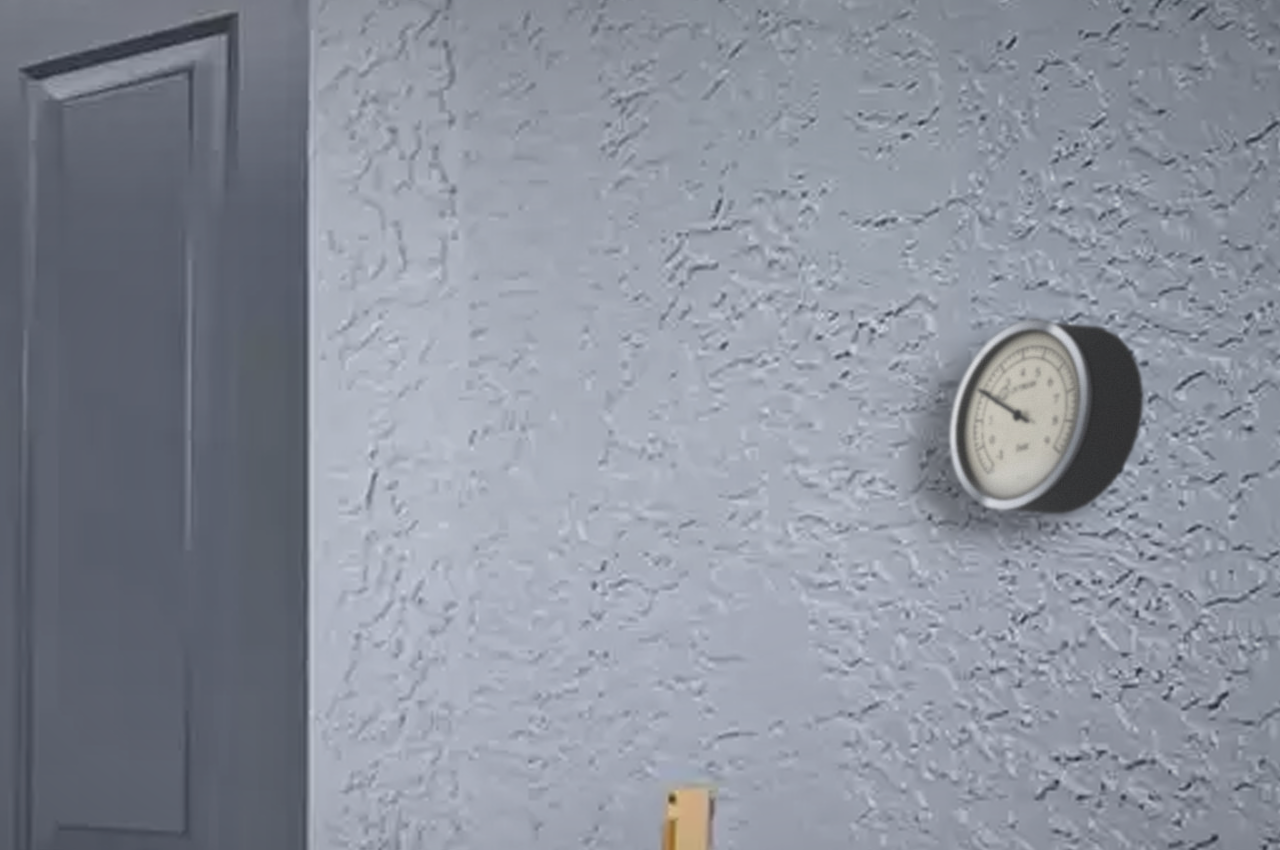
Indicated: 2
